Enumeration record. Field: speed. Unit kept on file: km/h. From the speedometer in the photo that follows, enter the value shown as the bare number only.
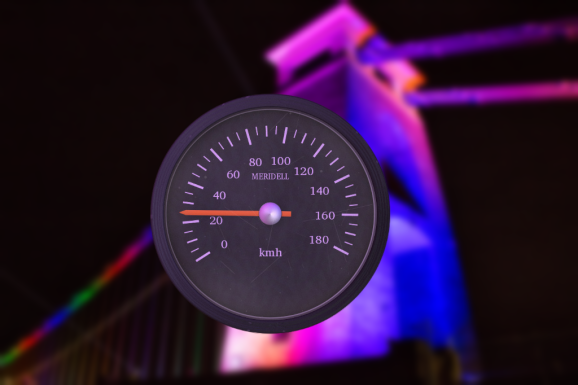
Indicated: 25
